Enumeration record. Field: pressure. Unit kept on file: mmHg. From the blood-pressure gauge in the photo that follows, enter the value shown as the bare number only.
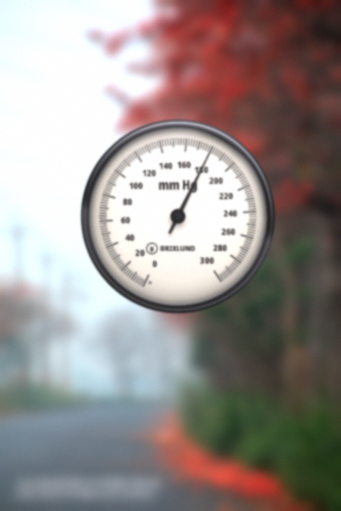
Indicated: 180
